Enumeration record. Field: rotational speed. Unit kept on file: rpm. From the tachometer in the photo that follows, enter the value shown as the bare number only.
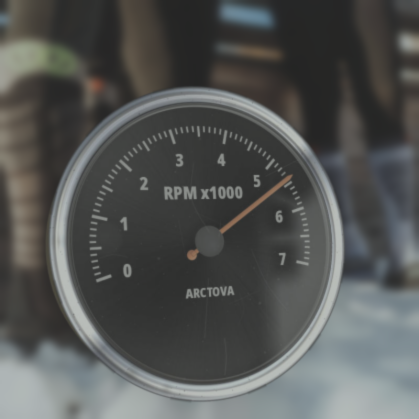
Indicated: 5400
